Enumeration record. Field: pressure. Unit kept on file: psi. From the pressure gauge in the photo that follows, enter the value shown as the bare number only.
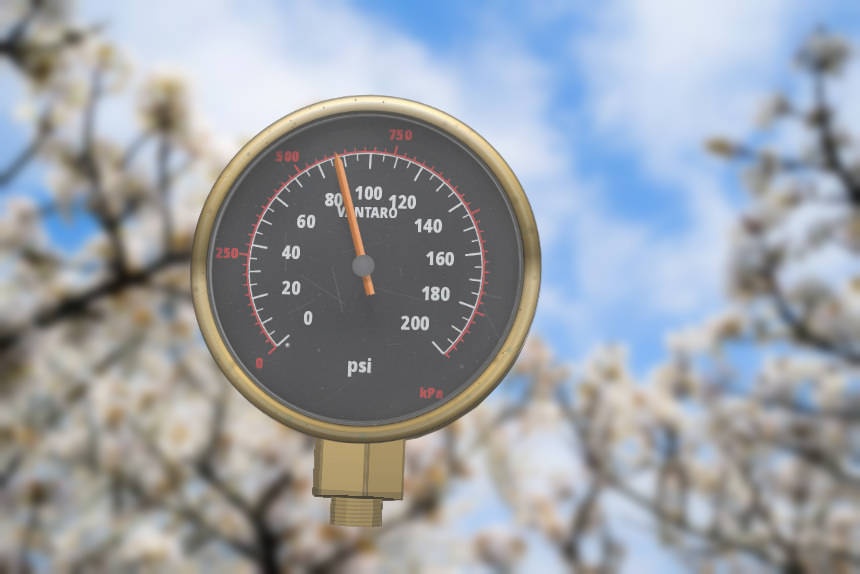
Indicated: 87.5
